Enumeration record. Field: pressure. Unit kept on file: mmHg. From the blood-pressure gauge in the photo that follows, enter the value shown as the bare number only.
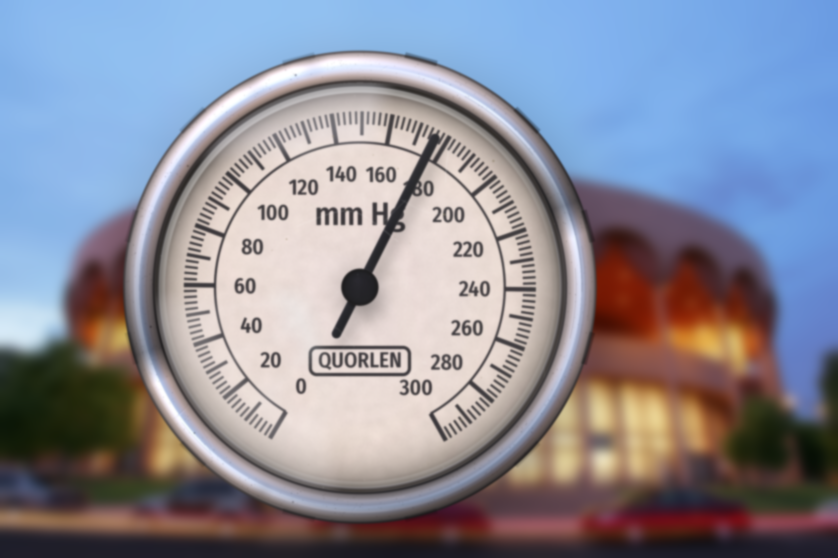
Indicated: 176
